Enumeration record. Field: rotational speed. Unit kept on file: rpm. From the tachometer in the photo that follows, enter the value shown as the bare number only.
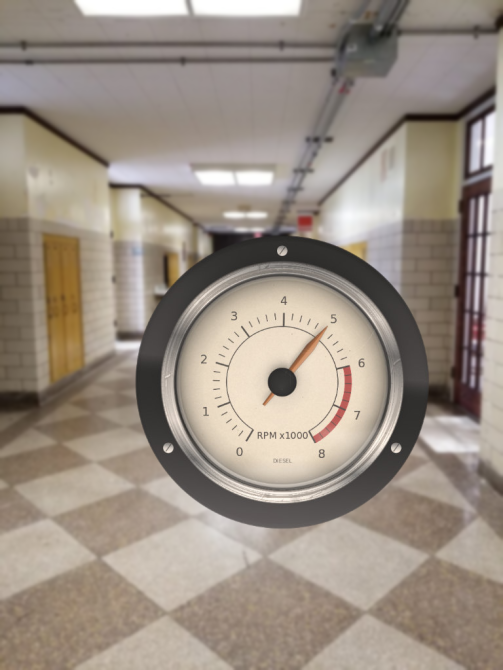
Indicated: 5000
